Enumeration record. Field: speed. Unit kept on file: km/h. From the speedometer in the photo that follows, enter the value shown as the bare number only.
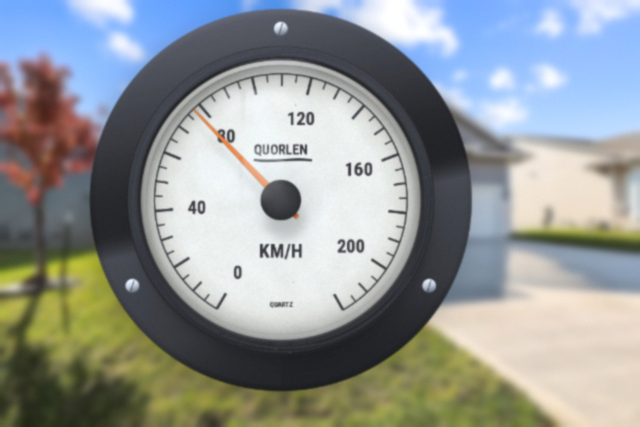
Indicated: 77.5
